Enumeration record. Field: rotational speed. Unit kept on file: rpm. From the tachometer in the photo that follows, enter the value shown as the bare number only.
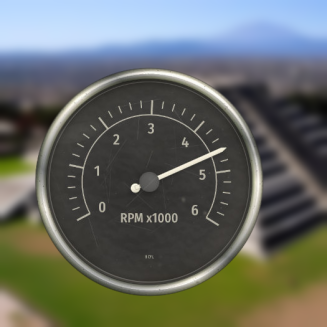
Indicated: 4600
